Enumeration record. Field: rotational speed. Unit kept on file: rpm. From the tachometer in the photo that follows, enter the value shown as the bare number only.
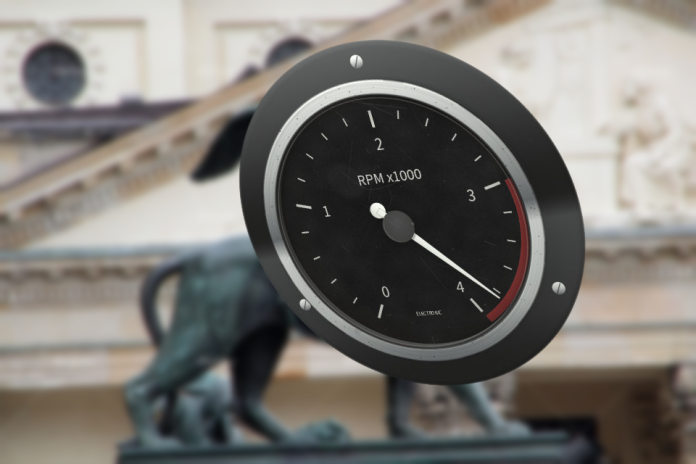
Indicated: 3800
